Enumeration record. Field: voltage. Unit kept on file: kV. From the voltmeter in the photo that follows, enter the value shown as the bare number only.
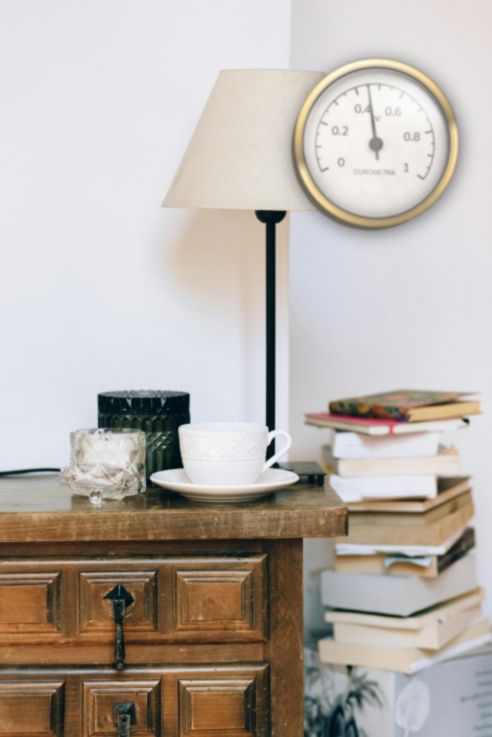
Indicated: 0.45
